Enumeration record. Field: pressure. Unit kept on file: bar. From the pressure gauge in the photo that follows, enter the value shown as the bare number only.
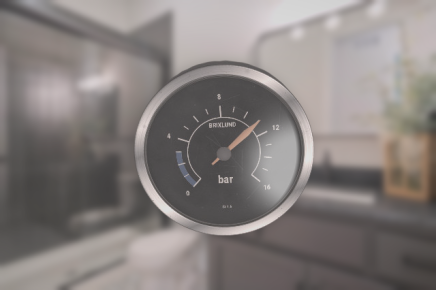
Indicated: 11
